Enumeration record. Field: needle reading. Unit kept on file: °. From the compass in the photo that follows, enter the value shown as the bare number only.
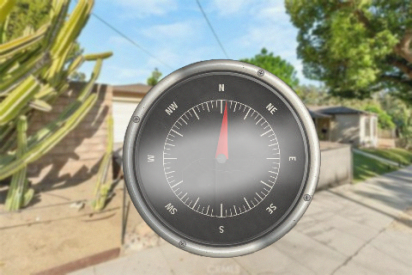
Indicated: 5
